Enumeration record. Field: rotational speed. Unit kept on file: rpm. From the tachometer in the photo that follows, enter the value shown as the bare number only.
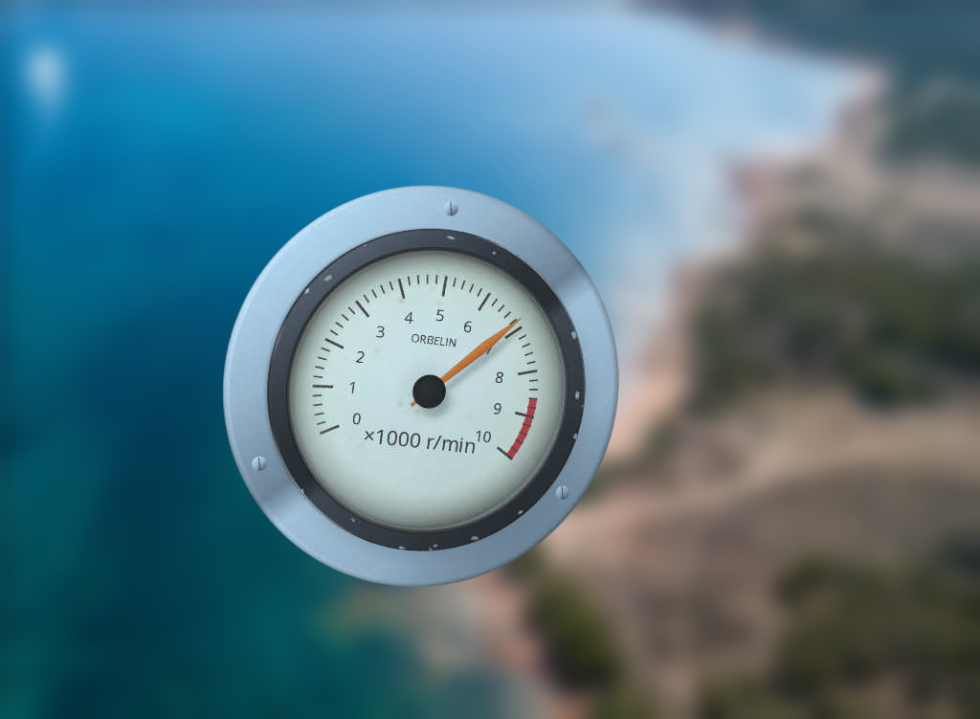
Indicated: 6800
